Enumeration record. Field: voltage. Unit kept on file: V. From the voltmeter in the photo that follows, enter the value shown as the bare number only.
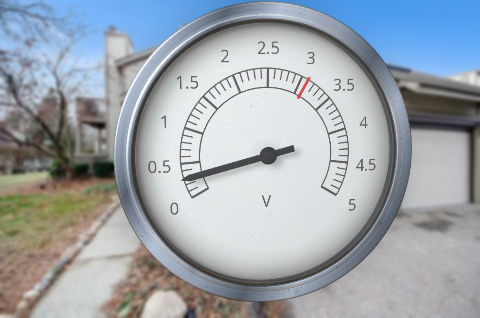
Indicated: 0.3
